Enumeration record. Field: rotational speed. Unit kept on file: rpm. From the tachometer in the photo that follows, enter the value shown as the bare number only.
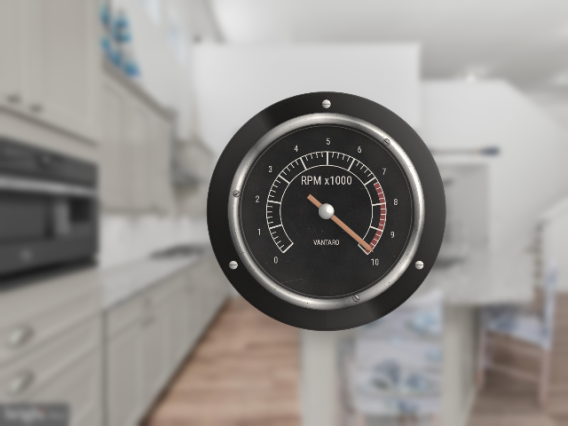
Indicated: 9800
